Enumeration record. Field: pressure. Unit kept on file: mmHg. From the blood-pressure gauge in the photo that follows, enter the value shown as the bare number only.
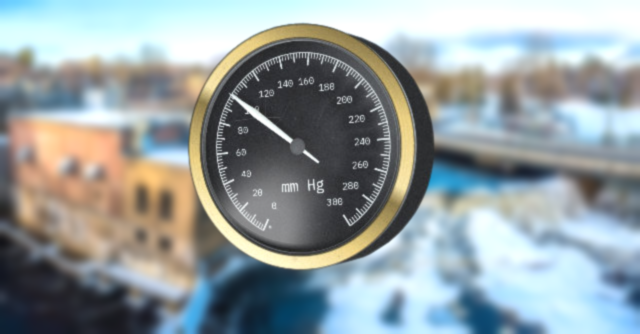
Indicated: 100
